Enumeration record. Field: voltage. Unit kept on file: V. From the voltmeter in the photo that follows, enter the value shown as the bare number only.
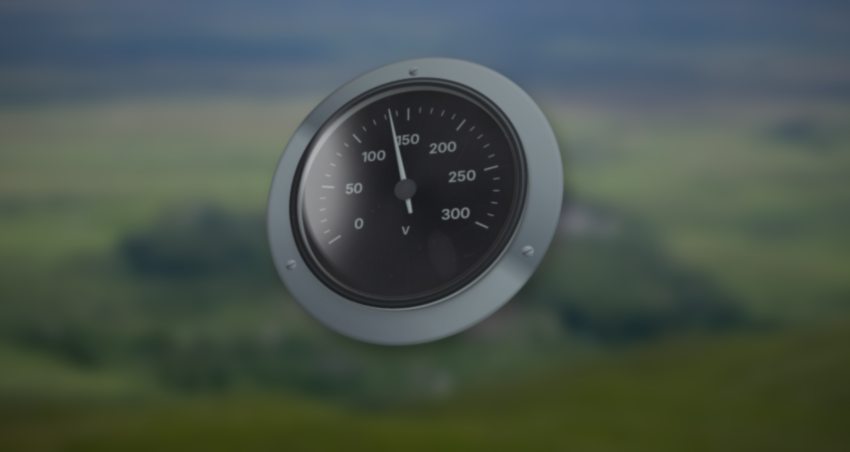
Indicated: 135
